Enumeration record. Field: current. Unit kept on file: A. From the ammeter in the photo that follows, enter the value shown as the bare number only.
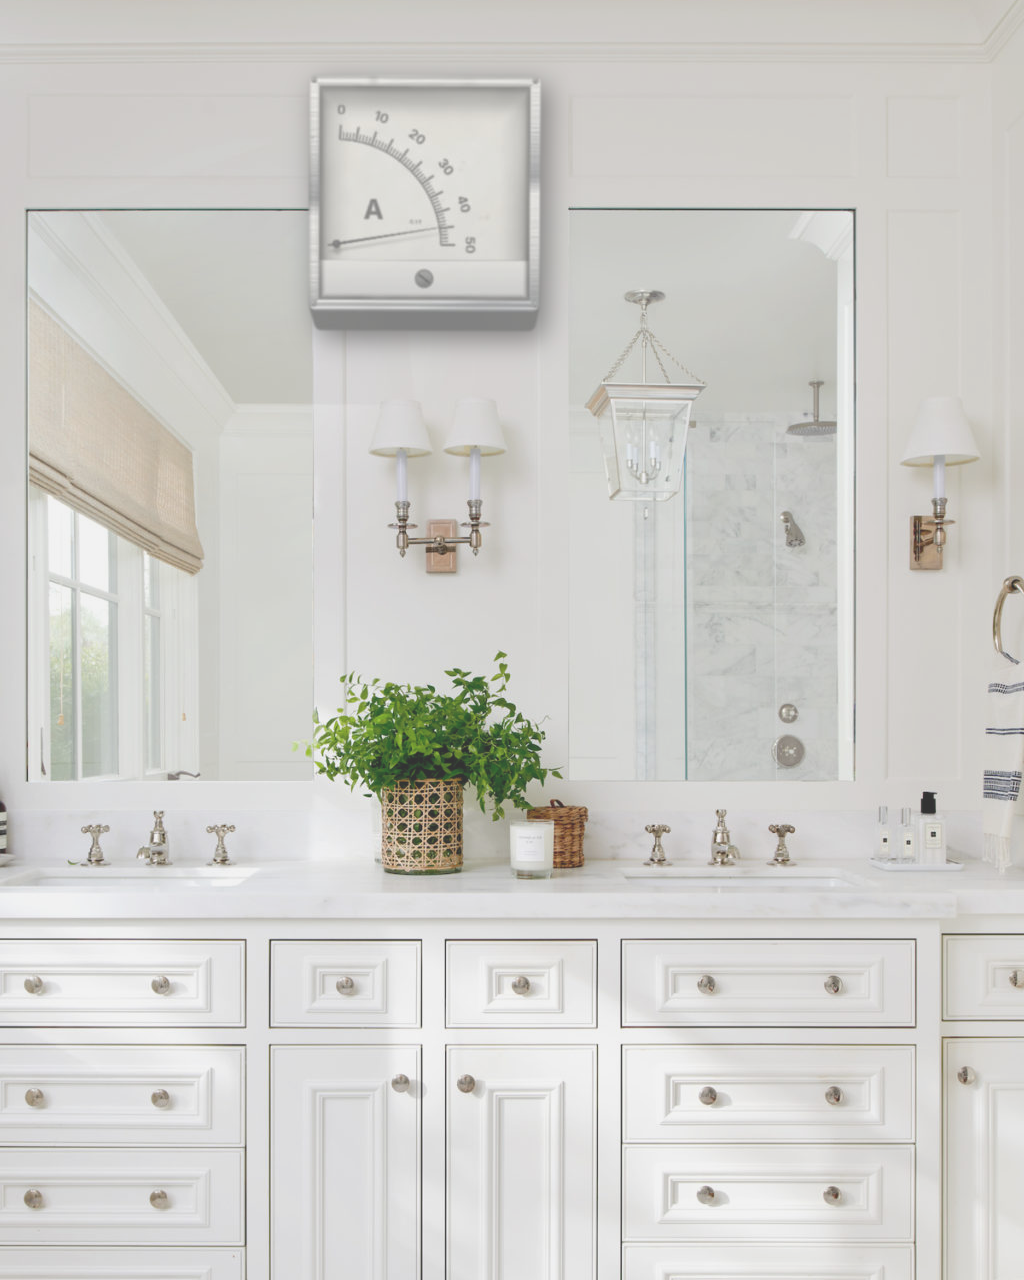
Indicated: 45
